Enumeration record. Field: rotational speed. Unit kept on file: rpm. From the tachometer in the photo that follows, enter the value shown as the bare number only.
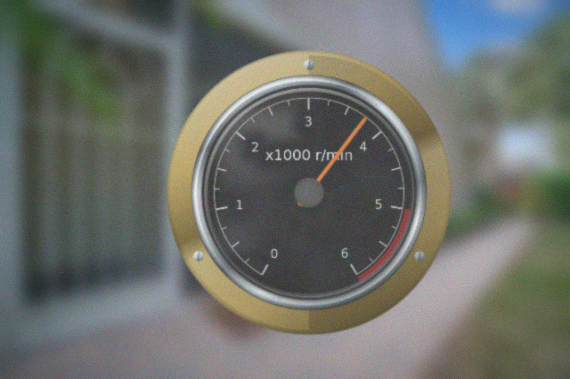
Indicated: 3750
